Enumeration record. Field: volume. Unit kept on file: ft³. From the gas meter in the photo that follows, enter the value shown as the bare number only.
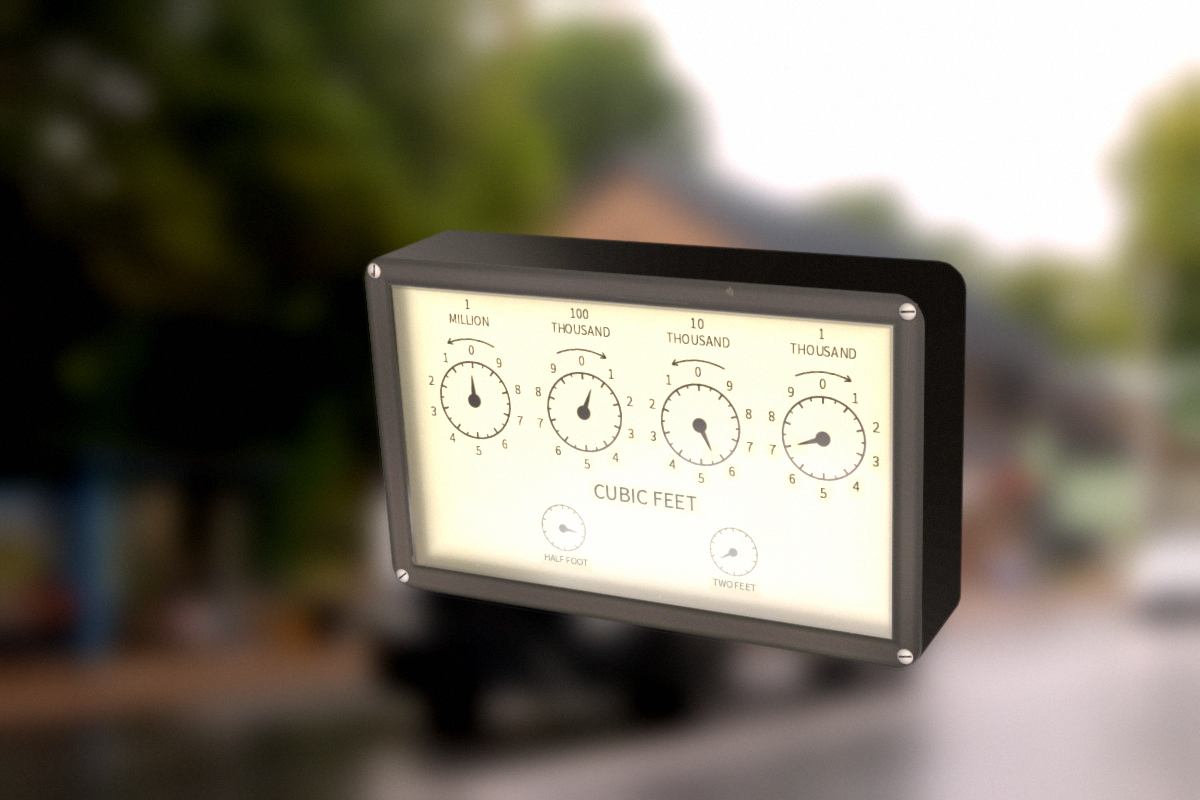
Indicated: 5700
